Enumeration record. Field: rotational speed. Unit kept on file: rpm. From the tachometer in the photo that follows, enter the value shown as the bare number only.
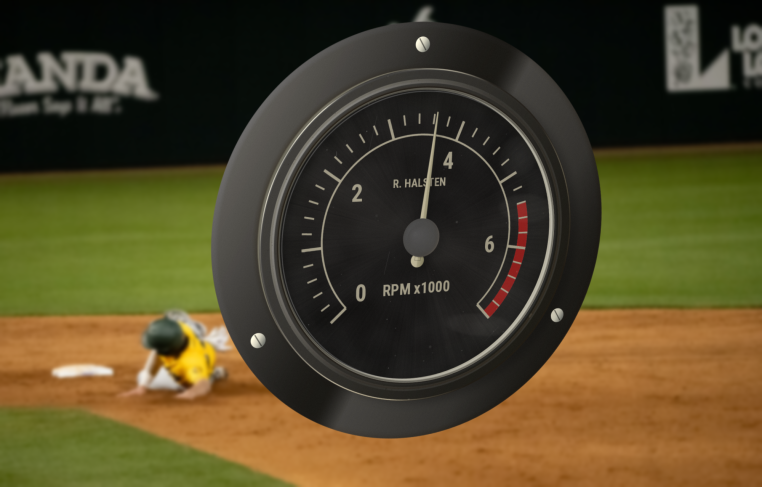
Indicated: 3600
